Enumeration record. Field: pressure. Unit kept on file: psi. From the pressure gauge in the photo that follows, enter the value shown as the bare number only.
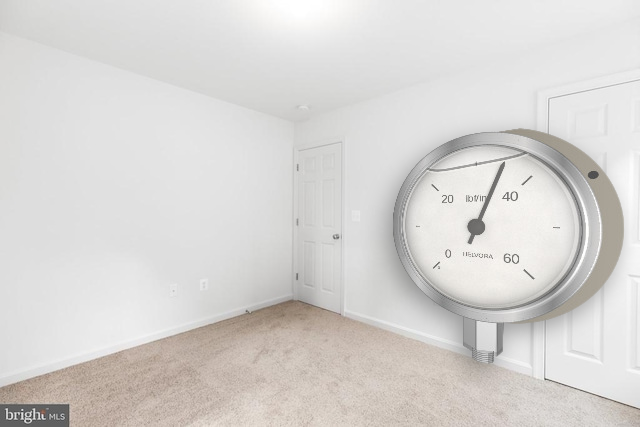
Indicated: 35
